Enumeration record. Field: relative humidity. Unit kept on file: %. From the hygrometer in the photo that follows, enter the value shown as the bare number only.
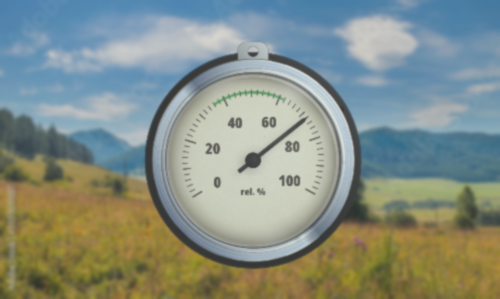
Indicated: 72
